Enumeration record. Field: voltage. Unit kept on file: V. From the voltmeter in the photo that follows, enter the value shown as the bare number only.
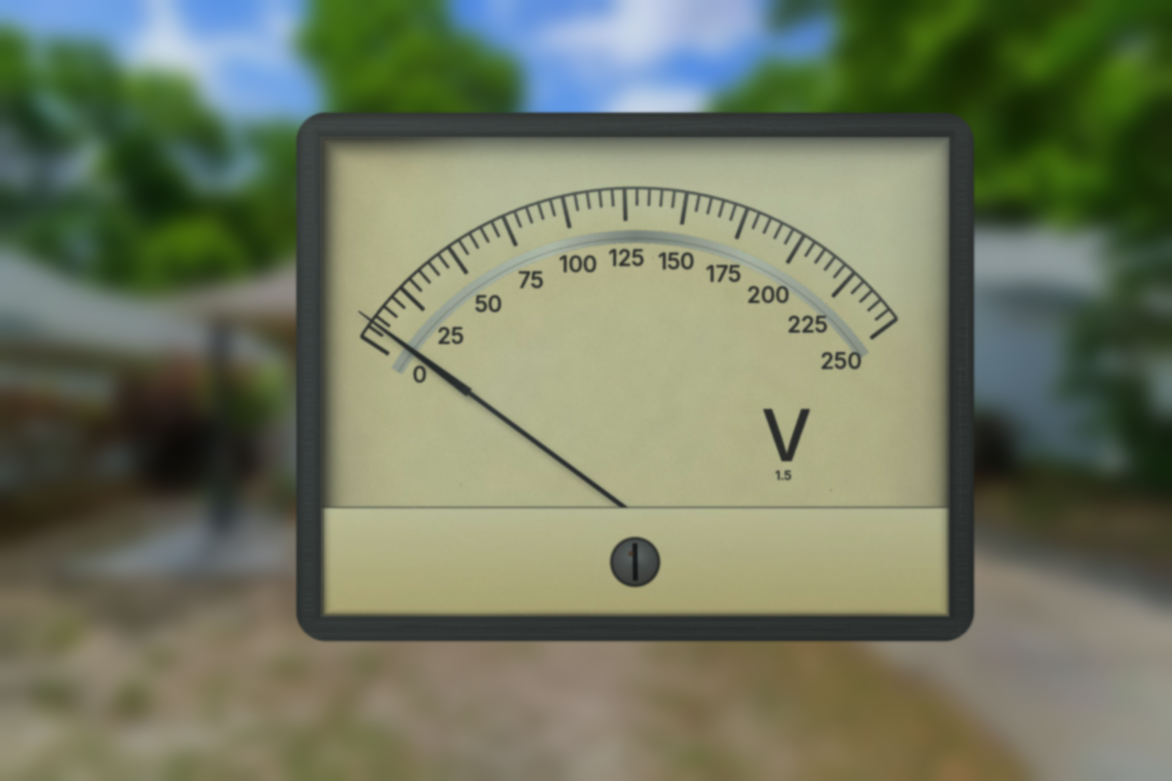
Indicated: 7.5
